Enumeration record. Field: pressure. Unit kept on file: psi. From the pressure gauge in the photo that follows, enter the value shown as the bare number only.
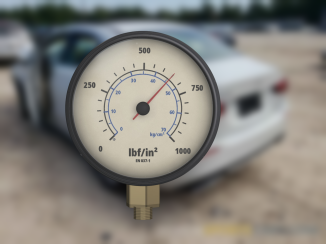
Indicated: 650
